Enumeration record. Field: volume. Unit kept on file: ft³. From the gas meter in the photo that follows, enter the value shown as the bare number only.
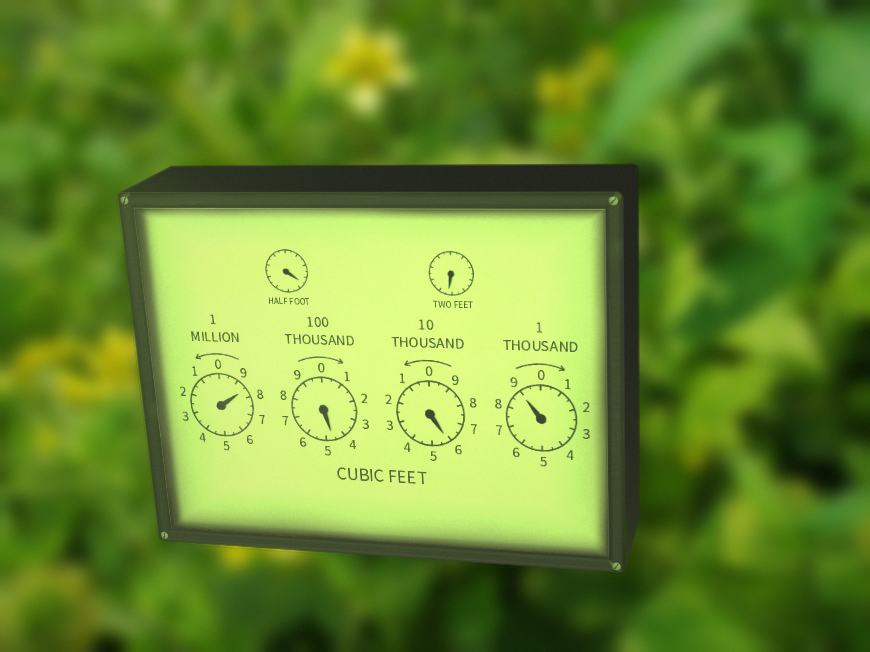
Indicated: 845900
